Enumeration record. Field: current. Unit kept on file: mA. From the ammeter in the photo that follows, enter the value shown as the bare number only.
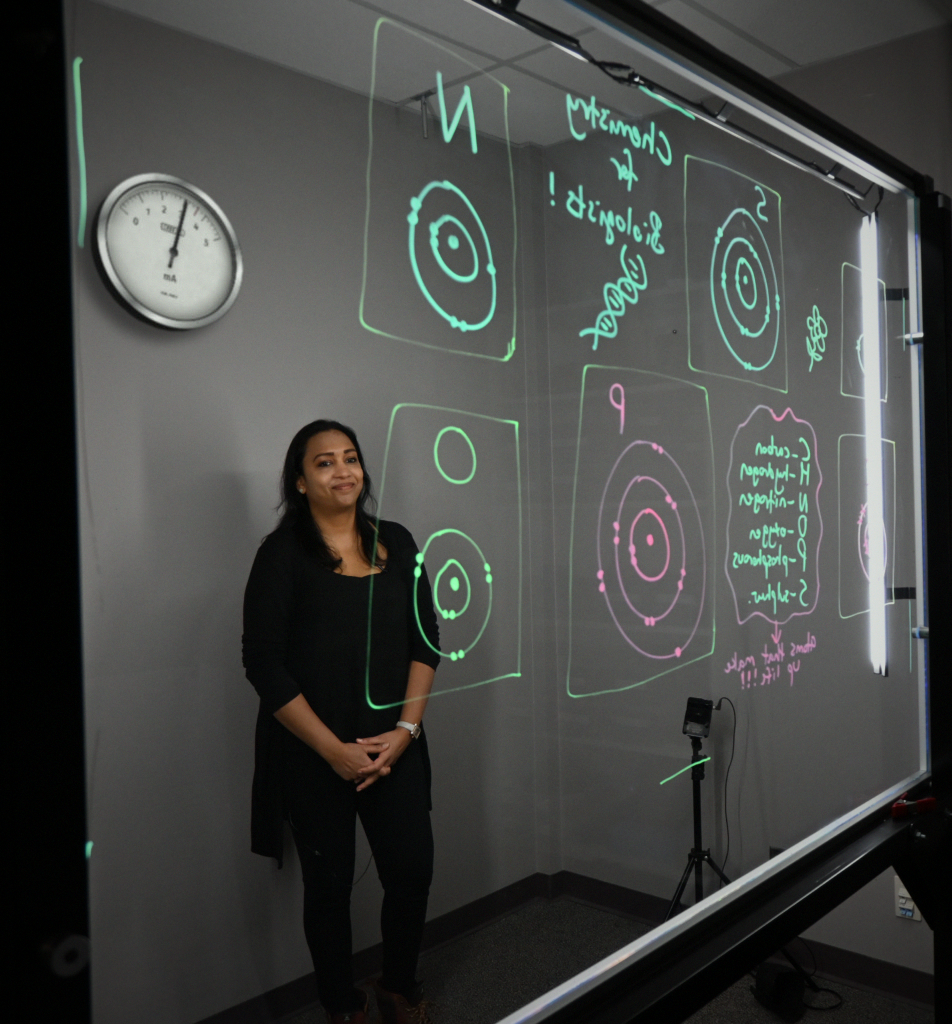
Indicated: 3
